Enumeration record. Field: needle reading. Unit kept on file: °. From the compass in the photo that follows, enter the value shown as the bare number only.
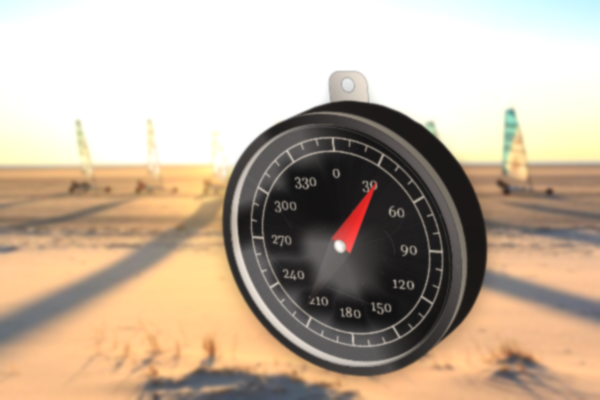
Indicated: 35
